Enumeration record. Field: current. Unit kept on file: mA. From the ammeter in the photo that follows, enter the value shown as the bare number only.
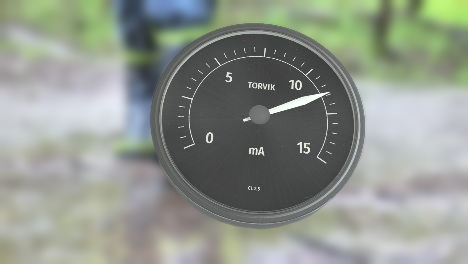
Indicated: 11.5
